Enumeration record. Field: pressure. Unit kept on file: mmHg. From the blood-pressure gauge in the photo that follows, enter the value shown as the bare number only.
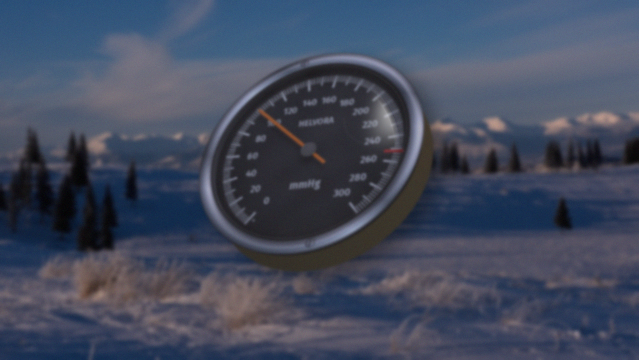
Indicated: 100
